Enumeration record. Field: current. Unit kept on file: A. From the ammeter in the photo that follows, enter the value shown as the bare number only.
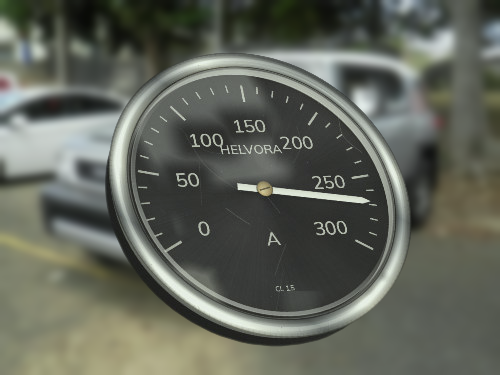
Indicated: 270
